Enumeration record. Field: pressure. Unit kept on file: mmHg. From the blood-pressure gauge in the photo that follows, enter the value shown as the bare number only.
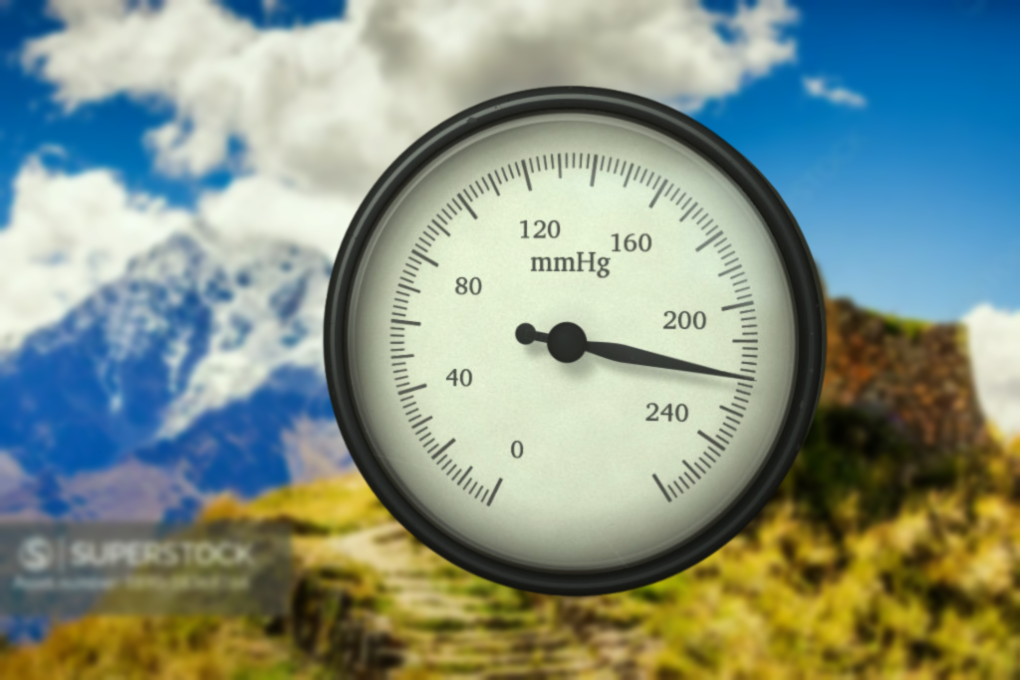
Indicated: 220
